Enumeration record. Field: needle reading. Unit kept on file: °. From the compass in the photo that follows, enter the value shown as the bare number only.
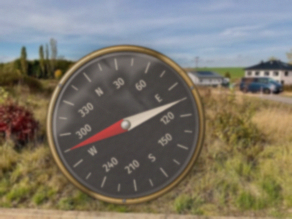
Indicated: 285
